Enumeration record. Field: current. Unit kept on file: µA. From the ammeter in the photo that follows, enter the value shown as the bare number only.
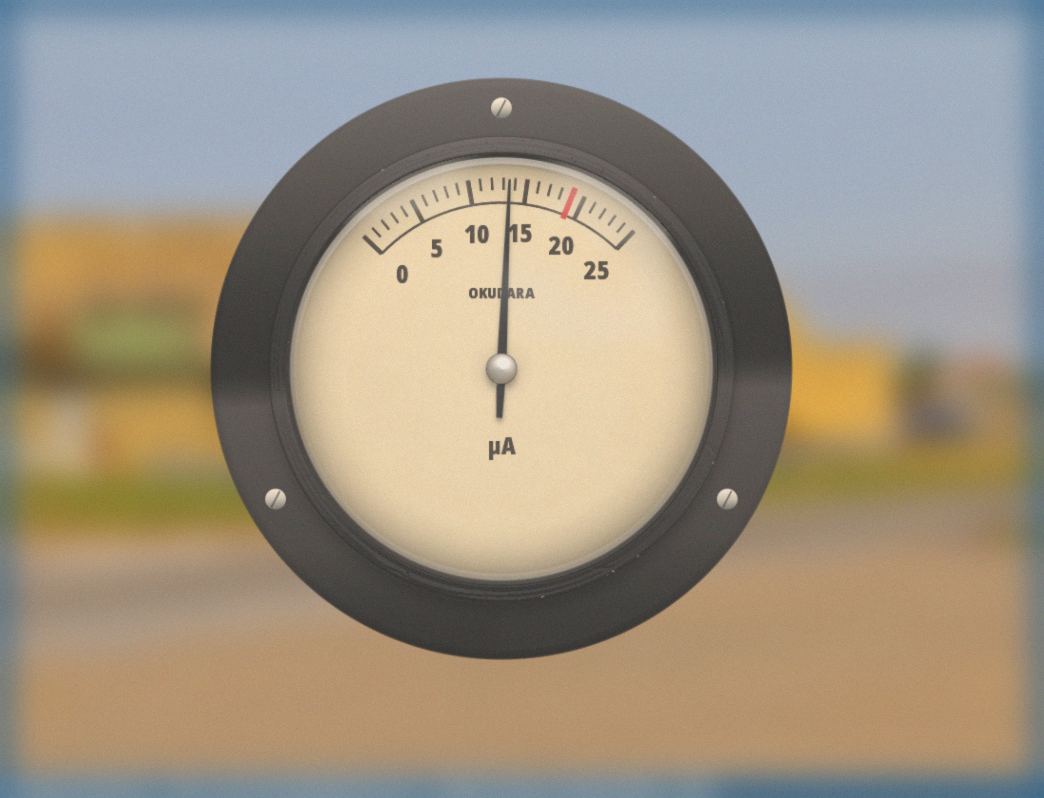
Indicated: 13.5
